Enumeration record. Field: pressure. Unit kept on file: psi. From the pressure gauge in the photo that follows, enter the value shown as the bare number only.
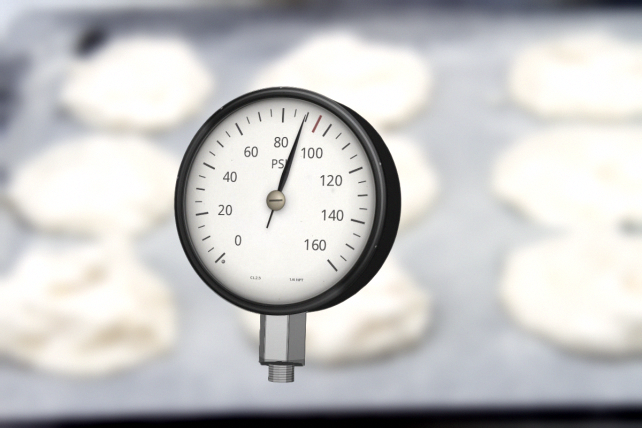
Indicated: 90
